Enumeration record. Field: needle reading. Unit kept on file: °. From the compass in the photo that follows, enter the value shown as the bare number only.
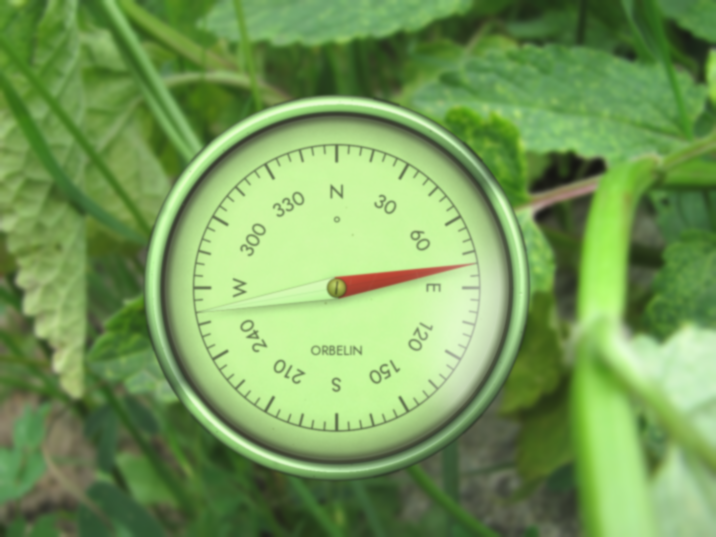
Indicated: 80
